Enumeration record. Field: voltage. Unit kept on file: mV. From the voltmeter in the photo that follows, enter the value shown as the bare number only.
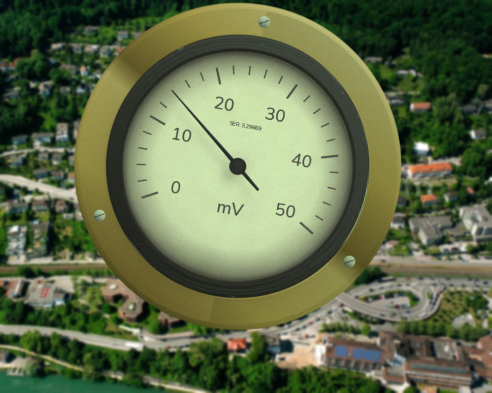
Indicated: 14
